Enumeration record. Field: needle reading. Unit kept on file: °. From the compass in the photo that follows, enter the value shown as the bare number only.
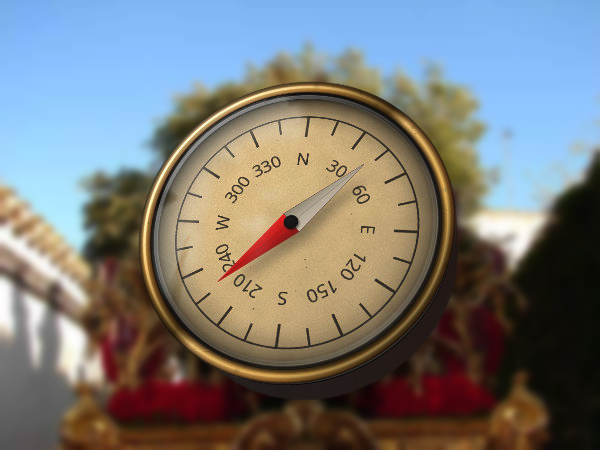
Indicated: 225
